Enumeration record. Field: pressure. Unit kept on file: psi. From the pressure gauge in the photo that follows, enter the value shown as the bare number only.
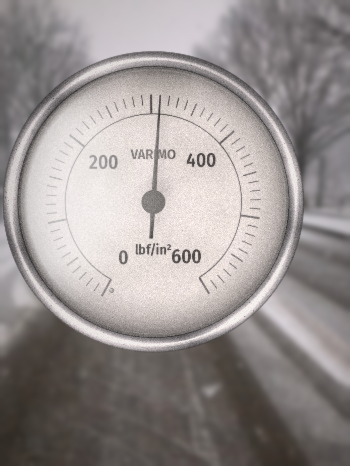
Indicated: 310
